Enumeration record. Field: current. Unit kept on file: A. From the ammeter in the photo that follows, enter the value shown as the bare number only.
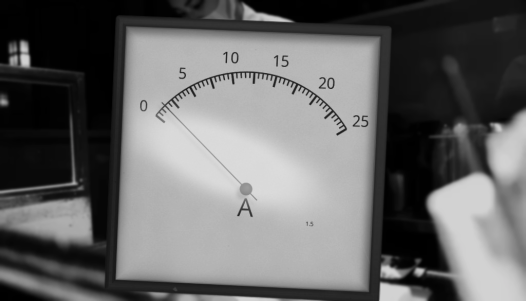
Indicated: 1.5
